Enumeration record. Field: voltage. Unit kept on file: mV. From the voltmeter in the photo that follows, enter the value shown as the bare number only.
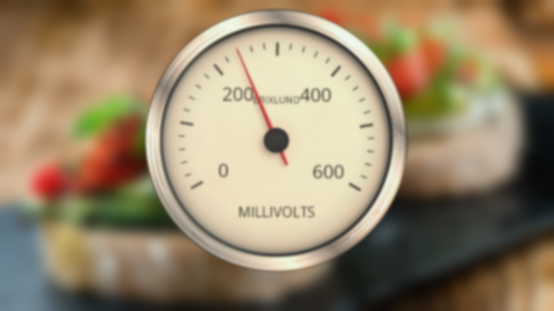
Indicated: 240
